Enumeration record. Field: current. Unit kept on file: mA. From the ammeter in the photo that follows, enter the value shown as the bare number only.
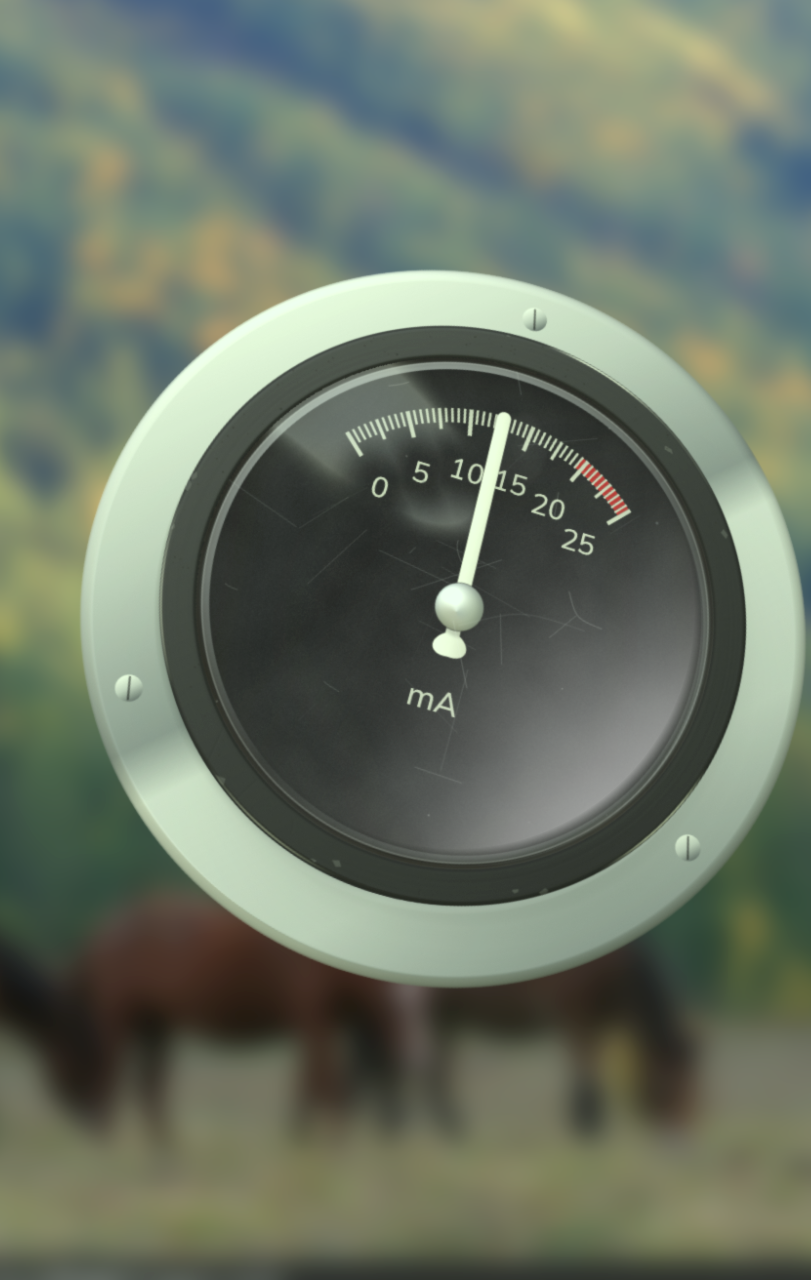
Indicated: 12.5
